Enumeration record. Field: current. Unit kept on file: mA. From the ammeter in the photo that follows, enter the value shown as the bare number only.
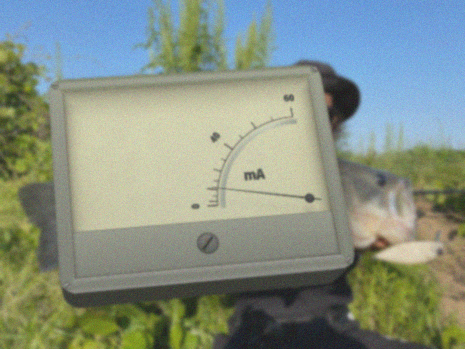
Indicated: 20
